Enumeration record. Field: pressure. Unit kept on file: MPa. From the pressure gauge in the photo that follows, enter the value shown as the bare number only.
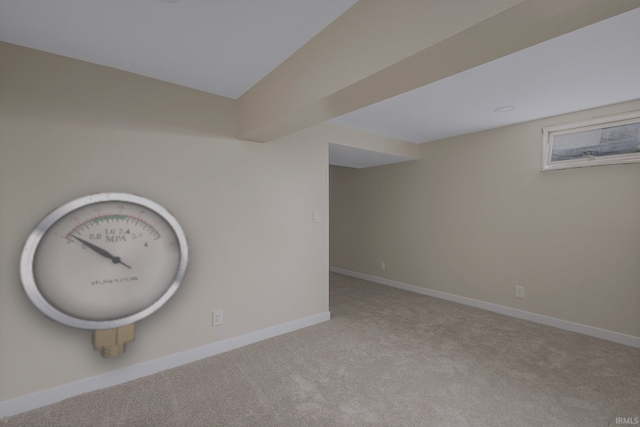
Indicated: 0.2
